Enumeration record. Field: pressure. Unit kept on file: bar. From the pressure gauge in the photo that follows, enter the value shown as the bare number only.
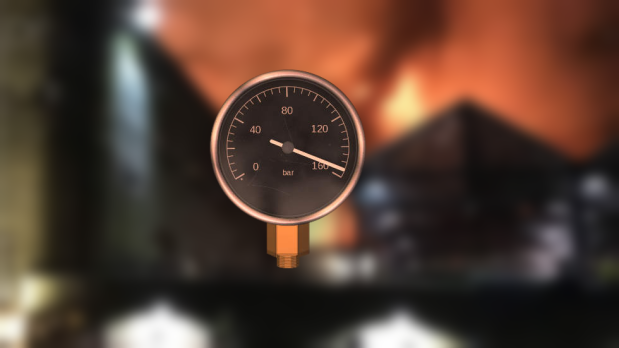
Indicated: 155
